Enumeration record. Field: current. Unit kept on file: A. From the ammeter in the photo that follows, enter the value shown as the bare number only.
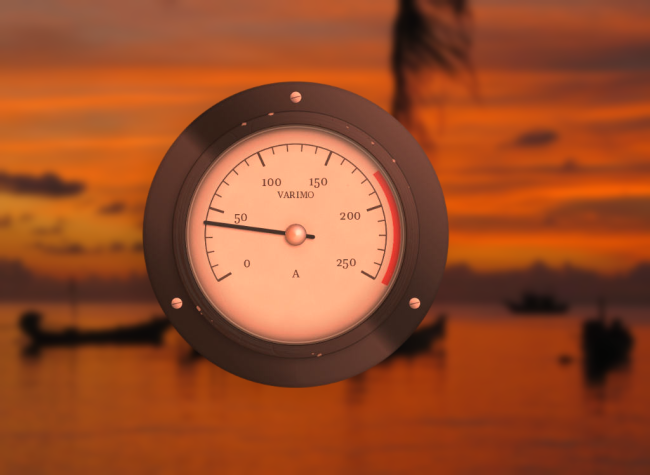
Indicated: 40
